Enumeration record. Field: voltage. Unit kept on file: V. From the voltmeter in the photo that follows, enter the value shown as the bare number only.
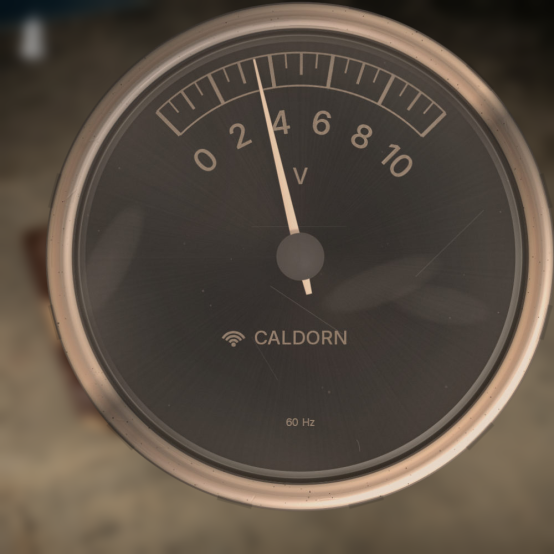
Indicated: 3.5
